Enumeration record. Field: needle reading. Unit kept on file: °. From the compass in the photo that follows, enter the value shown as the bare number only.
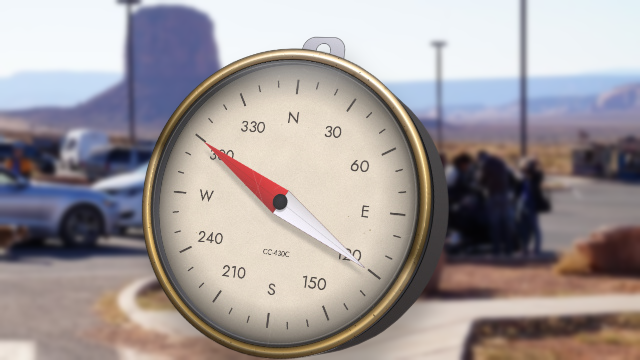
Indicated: 300
